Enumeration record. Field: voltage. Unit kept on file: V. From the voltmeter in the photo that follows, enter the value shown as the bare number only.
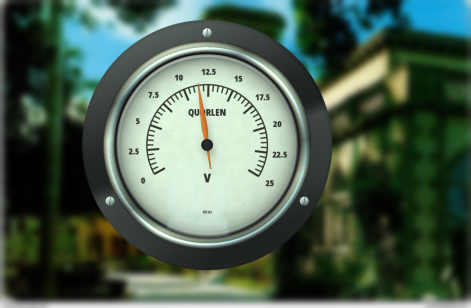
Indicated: 11.5
